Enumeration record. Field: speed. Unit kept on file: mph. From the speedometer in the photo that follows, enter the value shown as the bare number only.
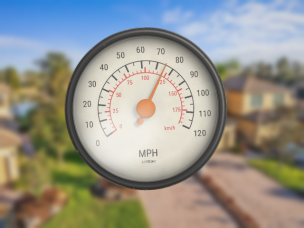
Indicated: 75
